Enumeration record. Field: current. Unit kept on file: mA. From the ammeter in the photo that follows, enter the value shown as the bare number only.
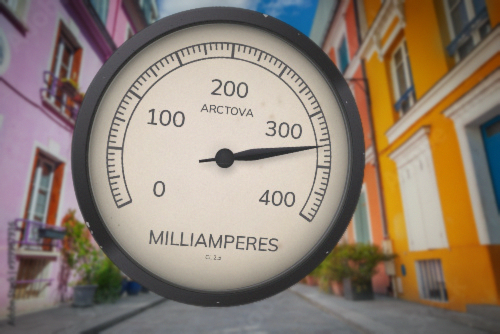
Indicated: 330
